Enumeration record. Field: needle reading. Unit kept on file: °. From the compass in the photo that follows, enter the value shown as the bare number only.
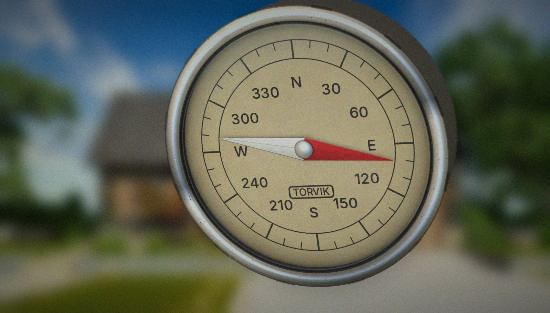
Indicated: 100
